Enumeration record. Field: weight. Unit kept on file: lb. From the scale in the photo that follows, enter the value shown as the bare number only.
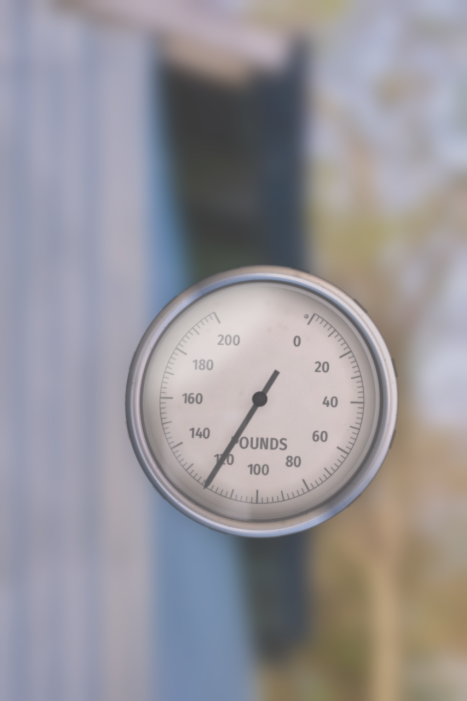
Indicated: 120
